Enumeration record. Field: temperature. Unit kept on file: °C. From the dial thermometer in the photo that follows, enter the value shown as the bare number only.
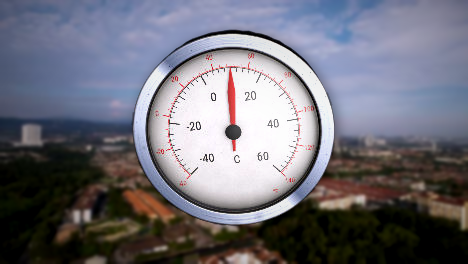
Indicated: 10
